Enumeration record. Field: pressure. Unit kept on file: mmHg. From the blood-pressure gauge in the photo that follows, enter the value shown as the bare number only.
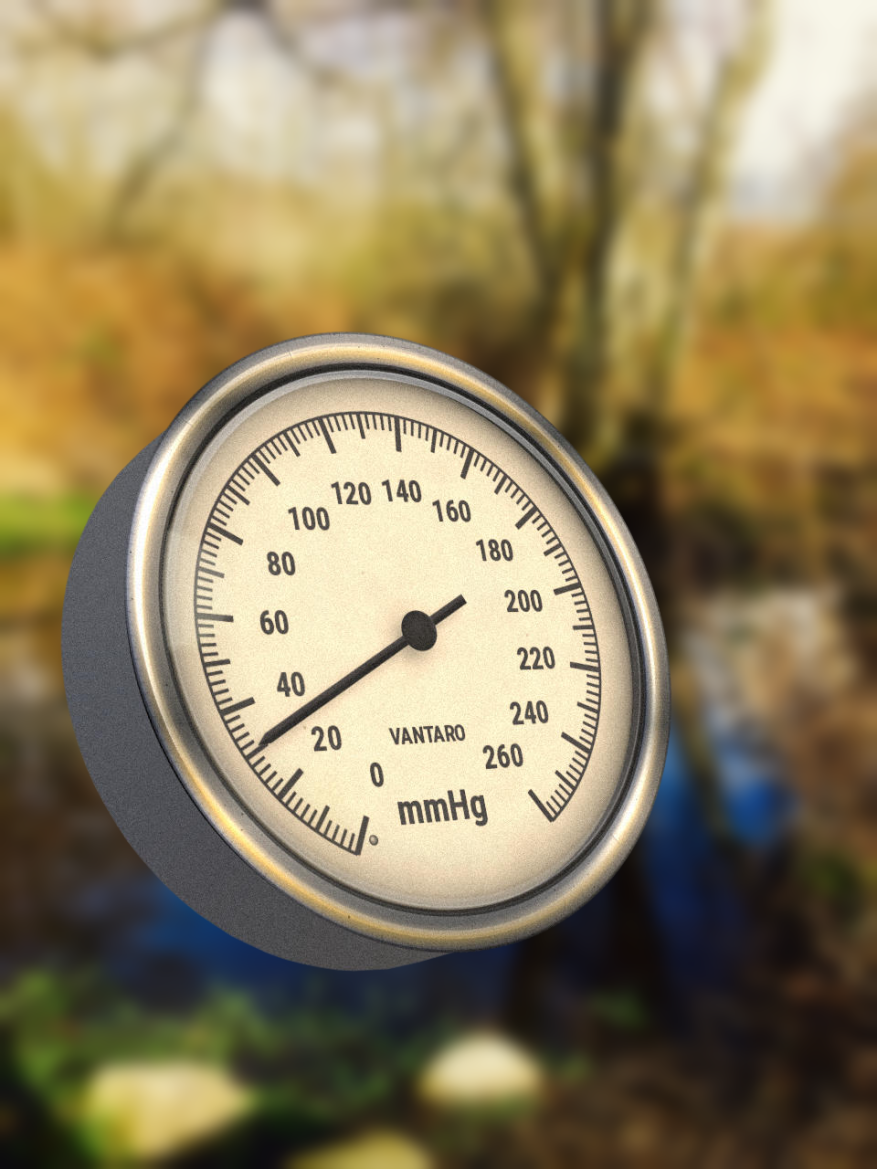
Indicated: 31
